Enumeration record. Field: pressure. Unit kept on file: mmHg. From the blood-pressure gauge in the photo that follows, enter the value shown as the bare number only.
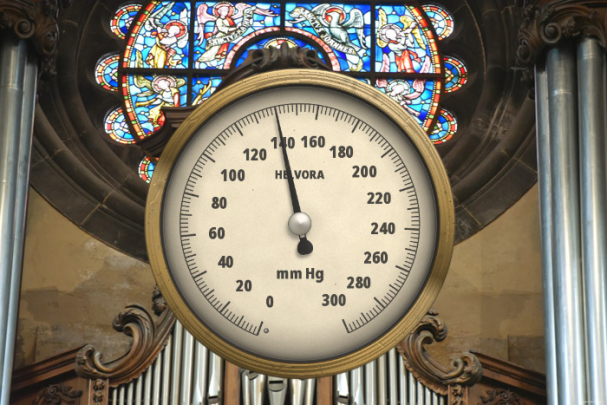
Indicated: 140
